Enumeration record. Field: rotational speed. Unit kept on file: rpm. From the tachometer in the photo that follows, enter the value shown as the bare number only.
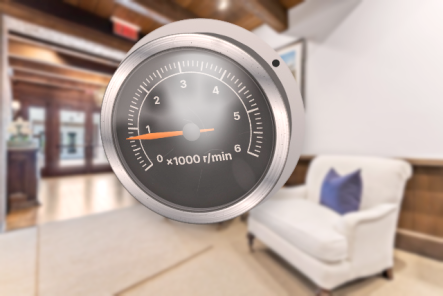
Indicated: 800
